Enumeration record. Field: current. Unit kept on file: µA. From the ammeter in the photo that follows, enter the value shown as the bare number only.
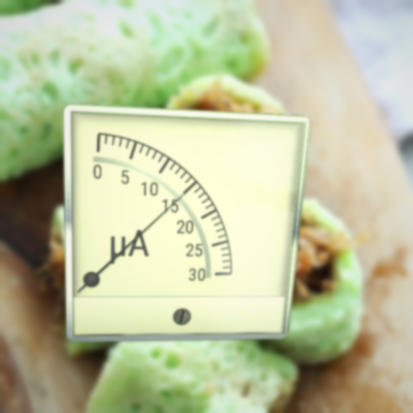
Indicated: 15
